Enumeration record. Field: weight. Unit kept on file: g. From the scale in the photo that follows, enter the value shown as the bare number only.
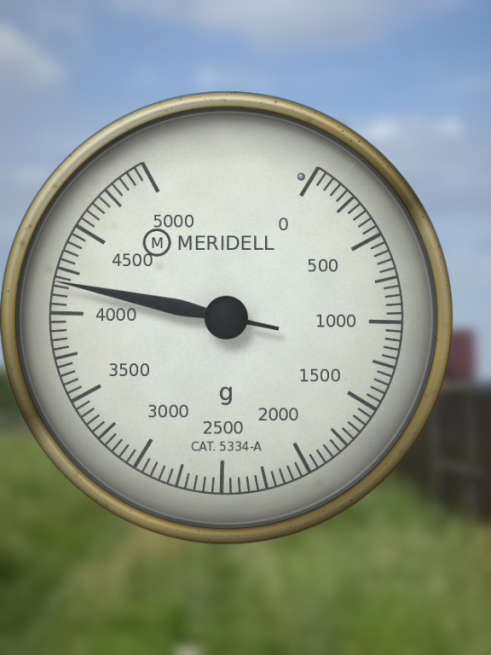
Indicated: 4175
